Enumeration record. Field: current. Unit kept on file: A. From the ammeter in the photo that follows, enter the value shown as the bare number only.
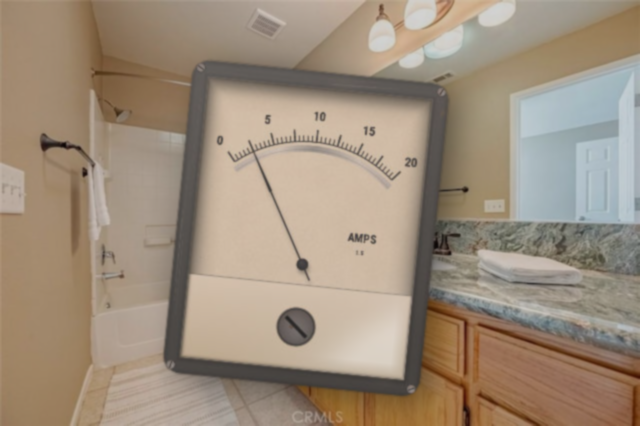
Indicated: 2.5
